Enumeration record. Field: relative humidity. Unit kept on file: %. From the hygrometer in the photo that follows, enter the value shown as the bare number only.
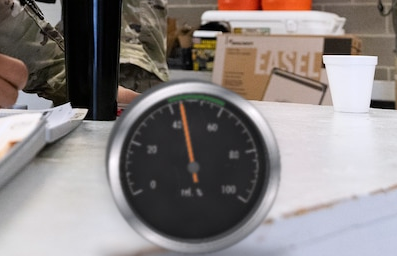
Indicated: 44
